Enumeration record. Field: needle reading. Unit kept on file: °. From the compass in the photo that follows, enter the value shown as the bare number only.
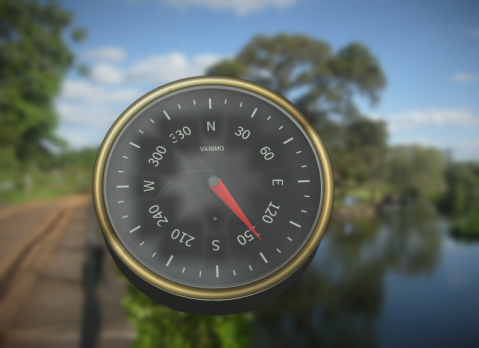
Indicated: 145
